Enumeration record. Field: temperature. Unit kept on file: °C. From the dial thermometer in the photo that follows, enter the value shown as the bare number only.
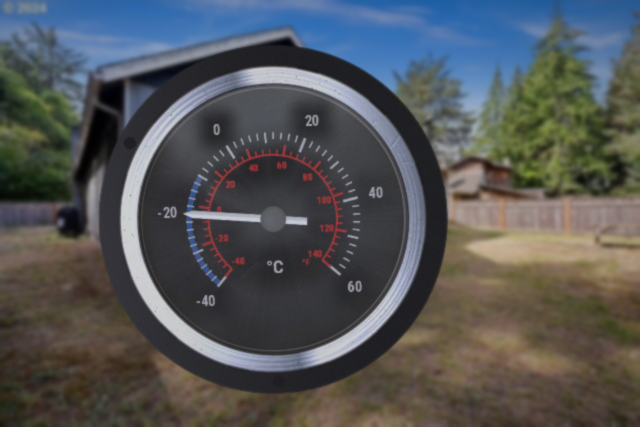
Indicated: -20
